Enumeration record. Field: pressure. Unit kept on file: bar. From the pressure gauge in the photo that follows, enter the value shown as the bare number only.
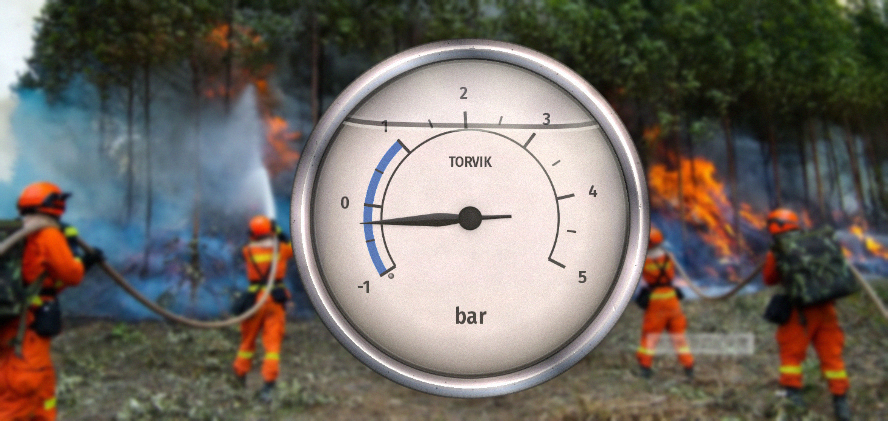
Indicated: -0.25
